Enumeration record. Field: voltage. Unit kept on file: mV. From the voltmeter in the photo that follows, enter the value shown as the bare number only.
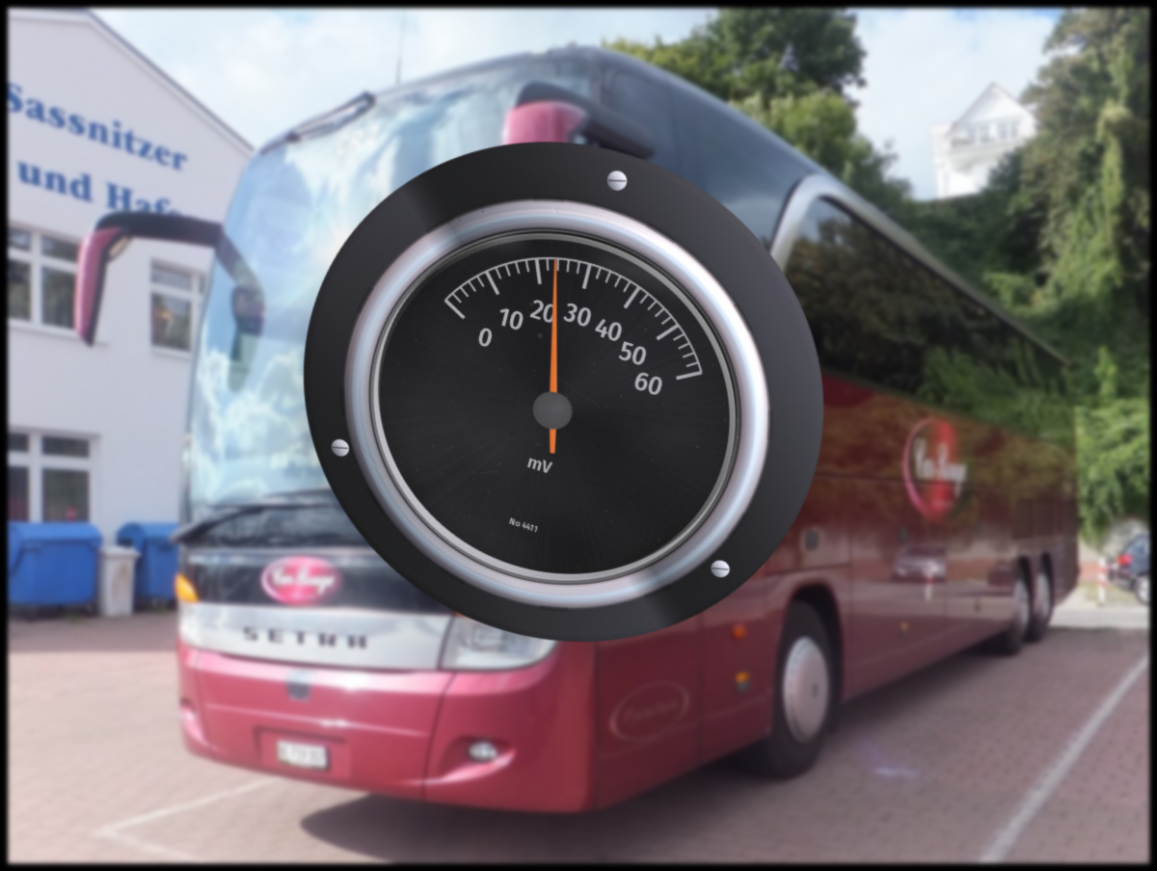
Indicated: 24
